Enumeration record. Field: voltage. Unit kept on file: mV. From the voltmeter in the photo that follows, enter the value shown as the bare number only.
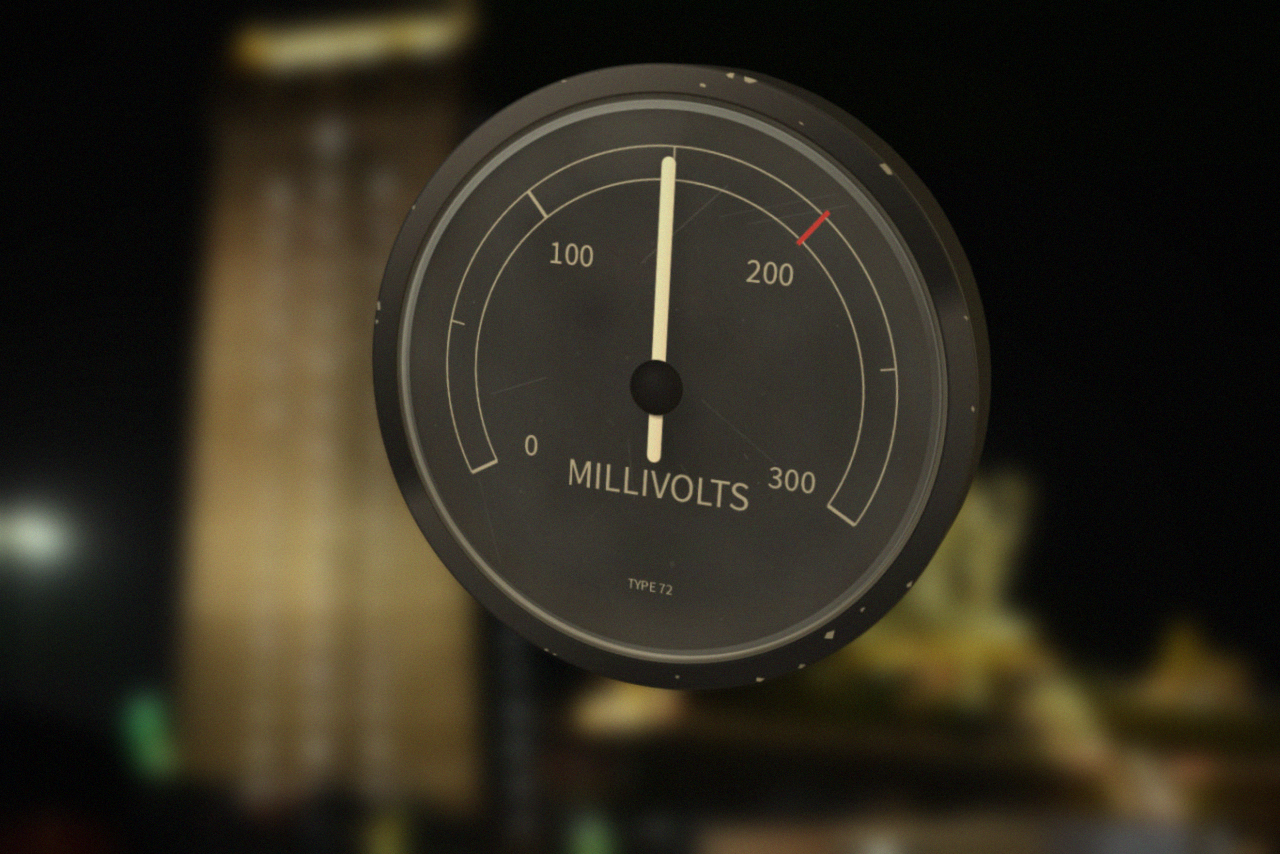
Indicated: 150
